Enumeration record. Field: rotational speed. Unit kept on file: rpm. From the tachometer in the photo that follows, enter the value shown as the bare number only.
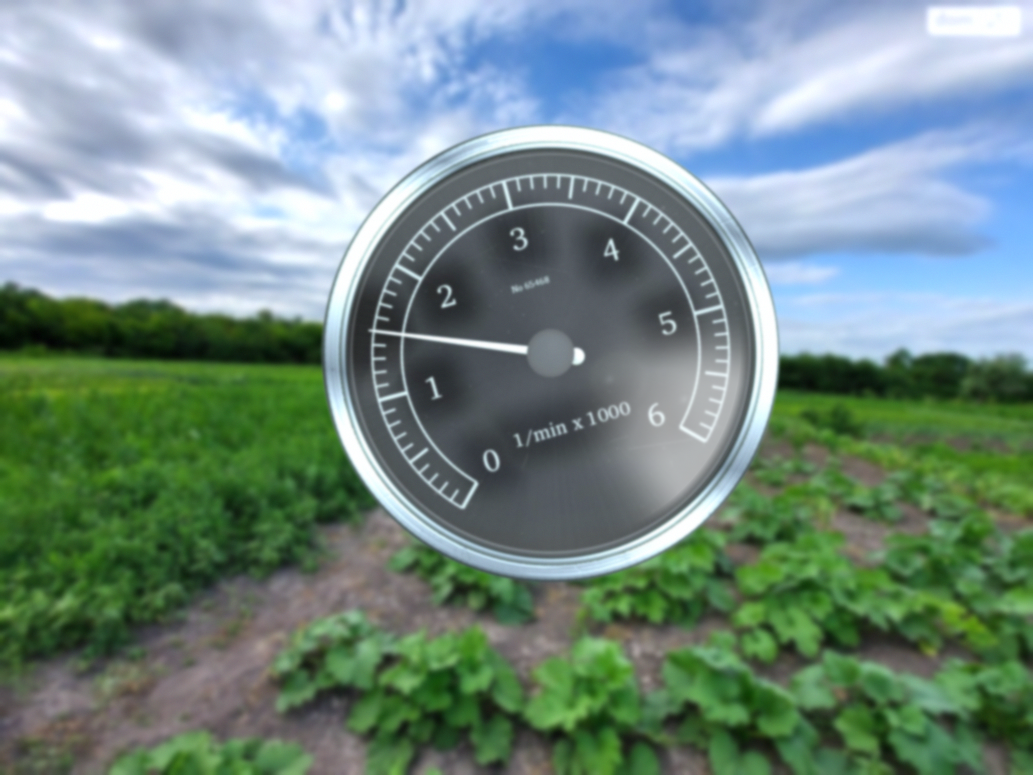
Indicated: 1500
